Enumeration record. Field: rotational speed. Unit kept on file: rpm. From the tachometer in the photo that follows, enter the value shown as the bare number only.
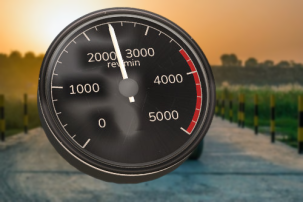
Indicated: 2400
